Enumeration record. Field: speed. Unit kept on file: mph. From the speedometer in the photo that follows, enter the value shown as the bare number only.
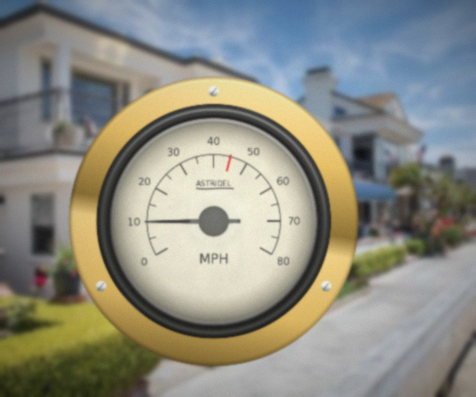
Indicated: 10
